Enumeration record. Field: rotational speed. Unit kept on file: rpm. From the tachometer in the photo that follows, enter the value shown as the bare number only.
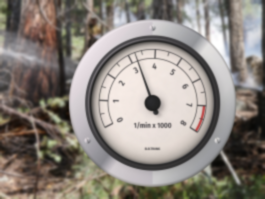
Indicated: 3250
